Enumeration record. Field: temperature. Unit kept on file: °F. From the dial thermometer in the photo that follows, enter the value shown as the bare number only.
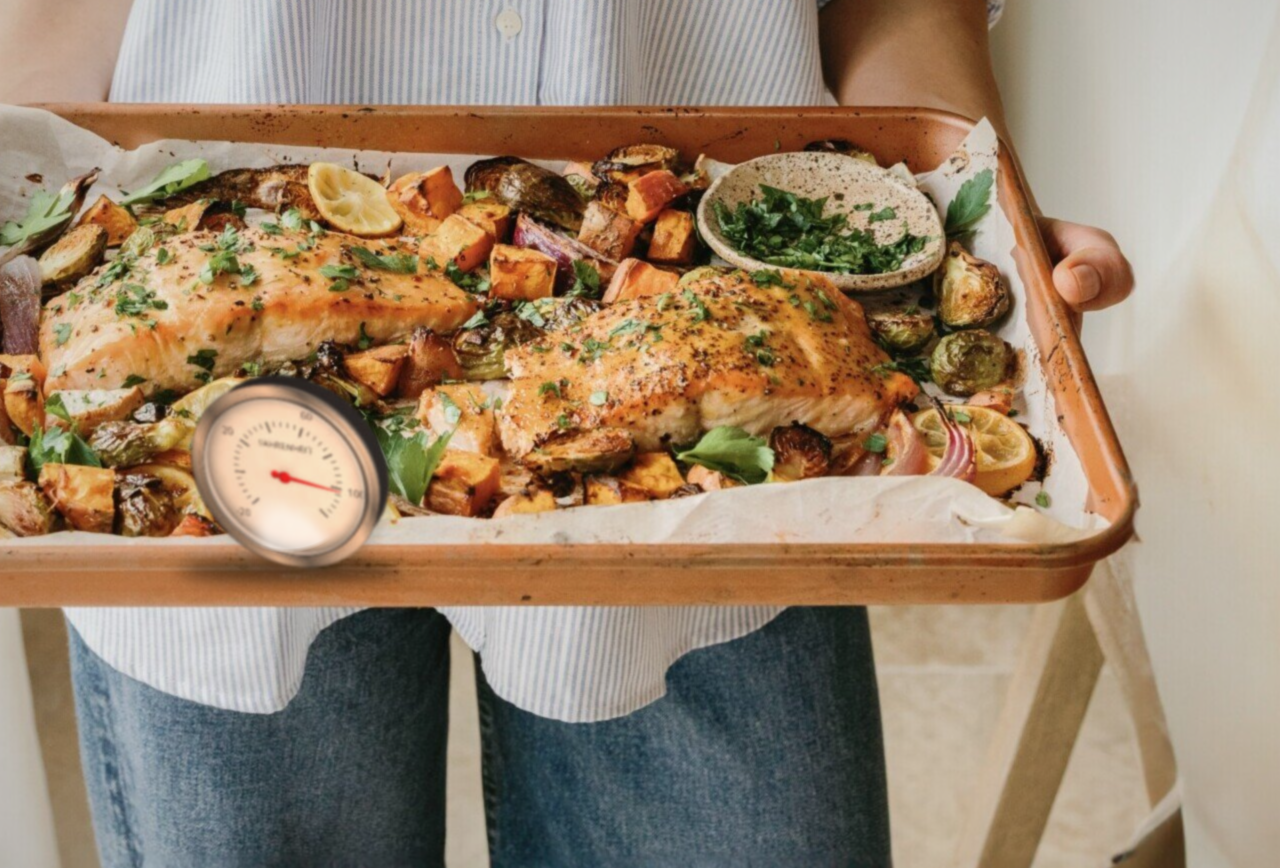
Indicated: 100
